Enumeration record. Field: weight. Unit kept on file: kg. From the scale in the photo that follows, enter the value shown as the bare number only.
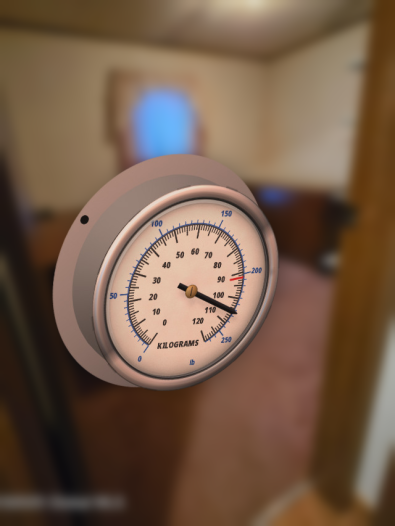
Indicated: 105
